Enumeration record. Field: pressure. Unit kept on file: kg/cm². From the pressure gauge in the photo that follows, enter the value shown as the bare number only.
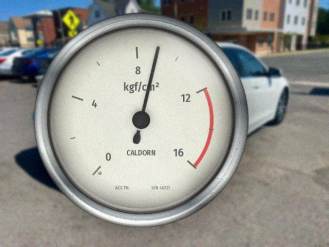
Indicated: 9
